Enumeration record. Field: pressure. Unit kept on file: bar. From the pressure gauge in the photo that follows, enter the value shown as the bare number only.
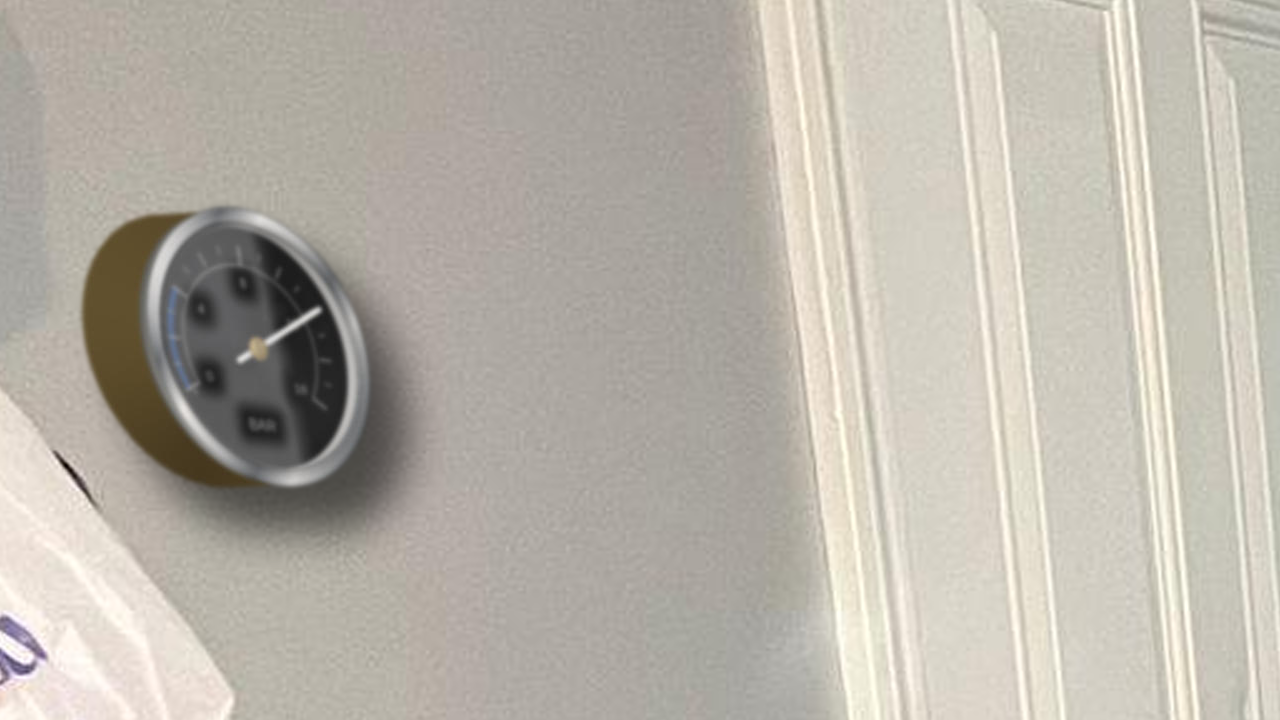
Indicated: 12
